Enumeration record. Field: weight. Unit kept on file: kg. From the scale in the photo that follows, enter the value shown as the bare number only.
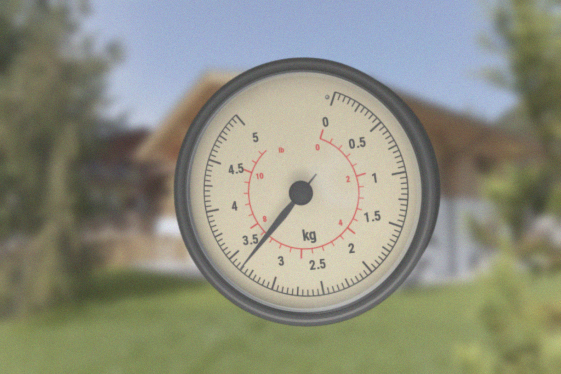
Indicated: 3.35
